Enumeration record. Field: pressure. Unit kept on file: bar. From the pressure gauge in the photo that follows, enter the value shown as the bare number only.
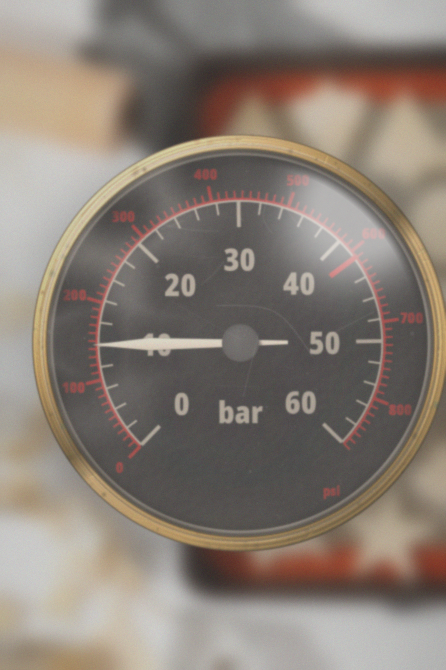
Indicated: 10
